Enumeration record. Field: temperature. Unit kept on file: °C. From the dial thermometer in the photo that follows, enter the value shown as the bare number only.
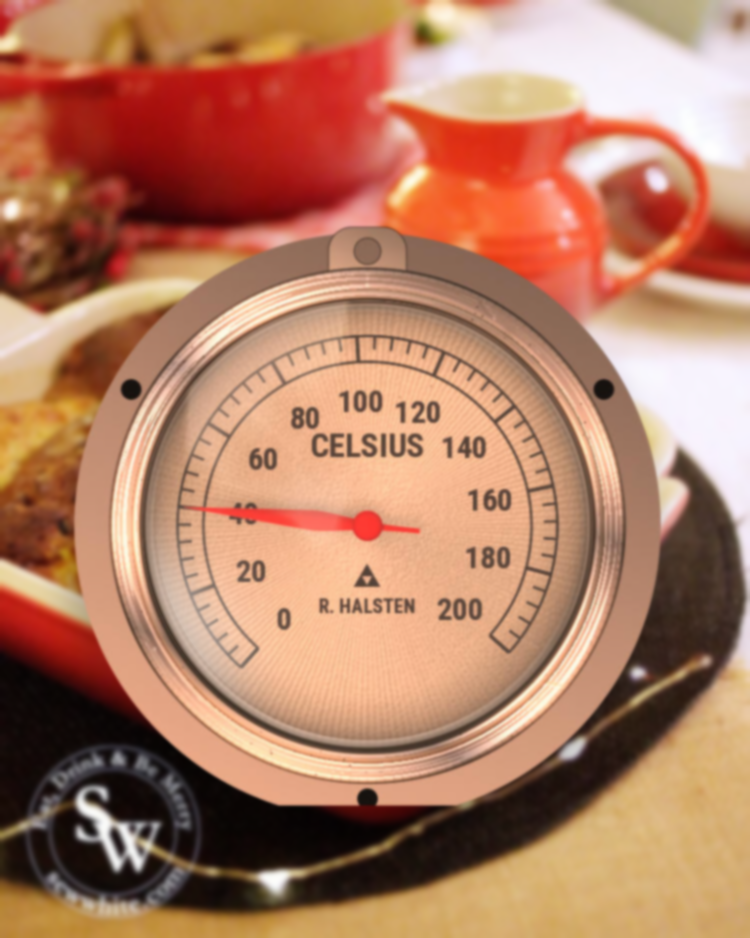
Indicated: 40
